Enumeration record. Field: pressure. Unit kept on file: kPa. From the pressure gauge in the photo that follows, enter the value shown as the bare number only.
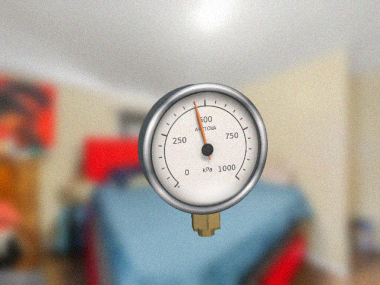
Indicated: 450
